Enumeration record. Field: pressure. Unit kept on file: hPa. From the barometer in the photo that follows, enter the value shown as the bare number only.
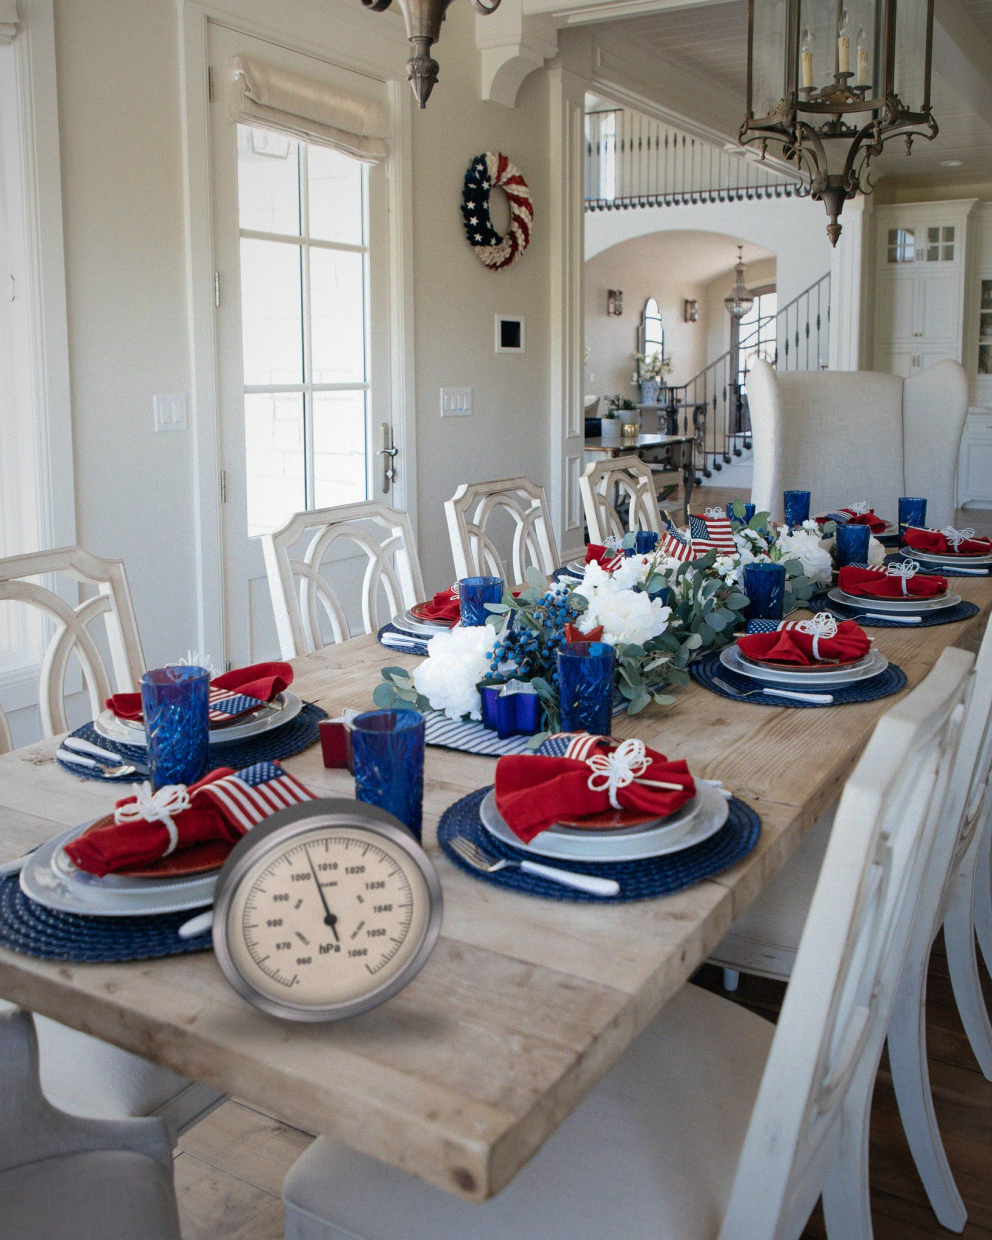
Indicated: 1005
